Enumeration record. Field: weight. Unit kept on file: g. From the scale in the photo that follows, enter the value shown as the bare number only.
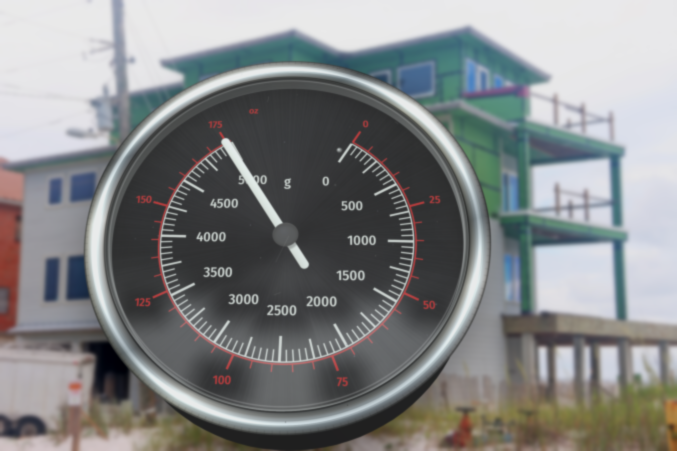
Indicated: 4950
